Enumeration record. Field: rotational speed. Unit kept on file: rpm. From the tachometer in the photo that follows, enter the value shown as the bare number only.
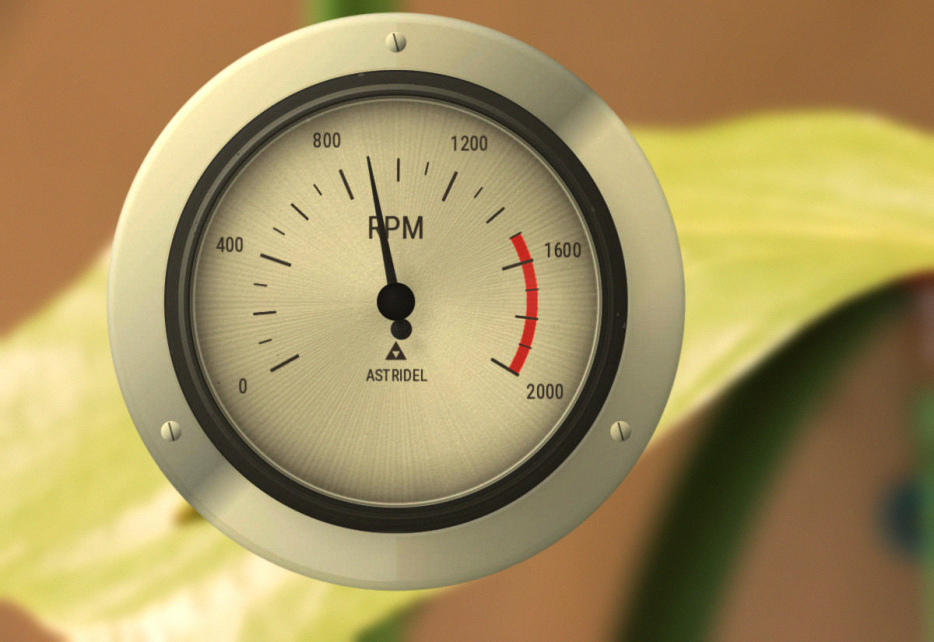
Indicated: 900
